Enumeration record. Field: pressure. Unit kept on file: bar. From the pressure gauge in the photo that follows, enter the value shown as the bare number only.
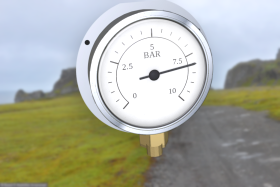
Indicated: 8
